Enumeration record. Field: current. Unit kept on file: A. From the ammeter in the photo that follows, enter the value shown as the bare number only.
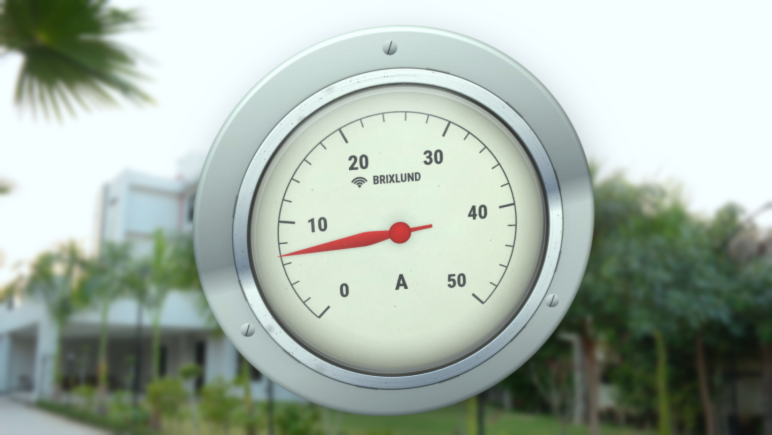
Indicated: 7
